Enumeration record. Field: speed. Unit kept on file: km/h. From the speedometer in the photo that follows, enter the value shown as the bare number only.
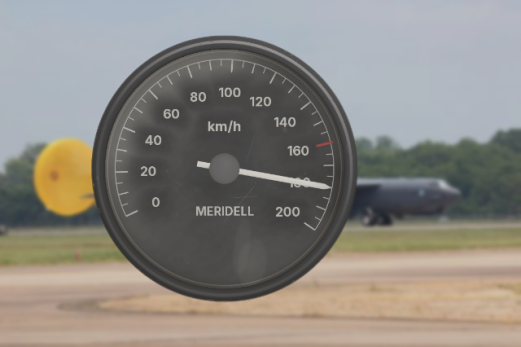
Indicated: 180
